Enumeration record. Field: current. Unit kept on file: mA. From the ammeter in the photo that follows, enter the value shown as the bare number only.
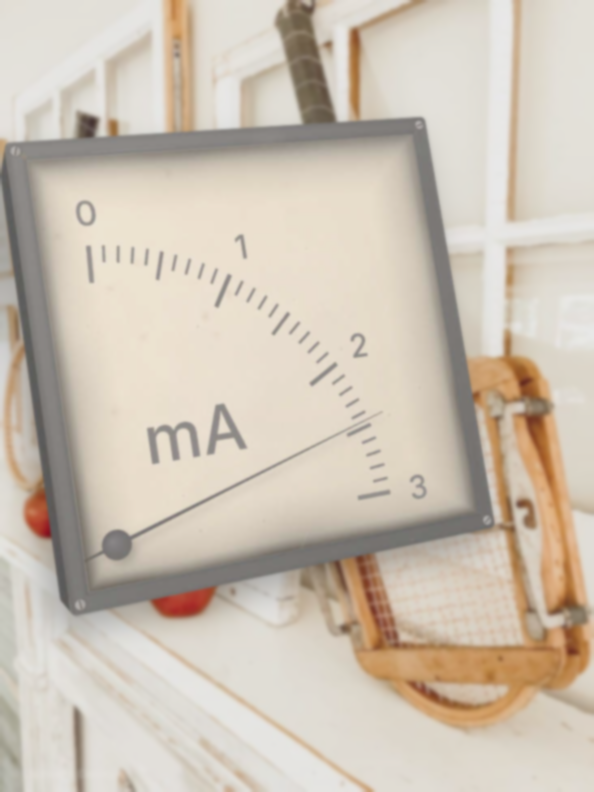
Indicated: 2.45
